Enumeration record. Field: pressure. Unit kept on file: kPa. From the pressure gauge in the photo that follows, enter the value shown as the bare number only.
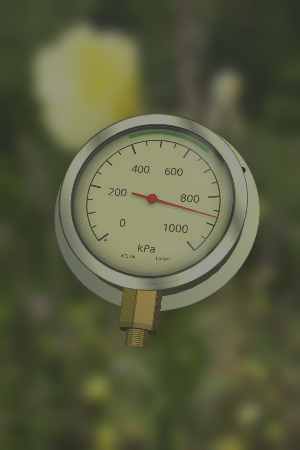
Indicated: 875
